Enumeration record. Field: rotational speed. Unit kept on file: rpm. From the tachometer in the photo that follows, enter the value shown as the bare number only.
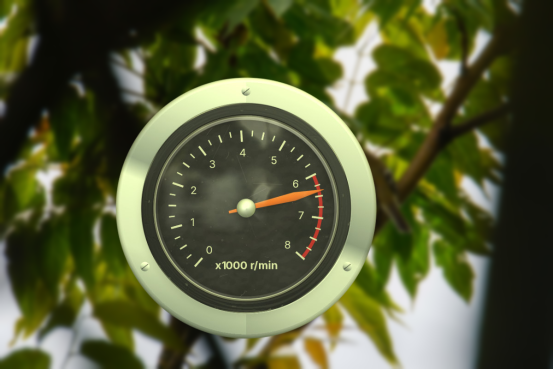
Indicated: 6375
